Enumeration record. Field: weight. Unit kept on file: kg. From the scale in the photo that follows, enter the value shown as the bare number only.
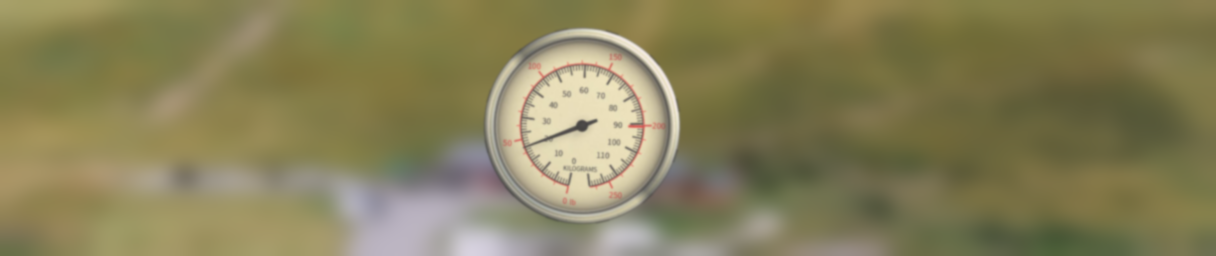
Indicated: 20
